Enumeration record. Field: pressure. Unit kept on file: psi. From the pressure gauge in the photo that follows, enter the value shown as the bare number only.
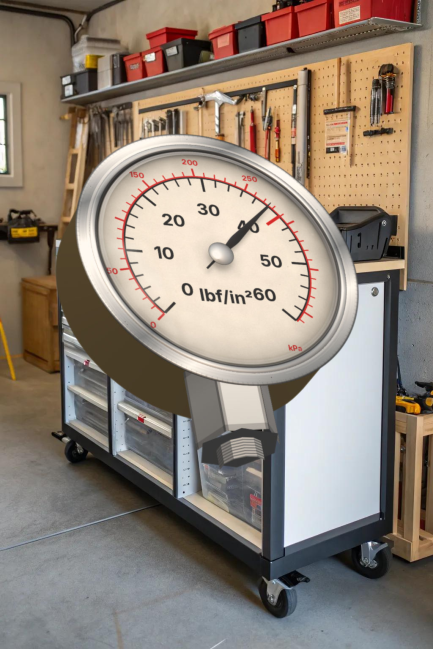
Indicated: 40
